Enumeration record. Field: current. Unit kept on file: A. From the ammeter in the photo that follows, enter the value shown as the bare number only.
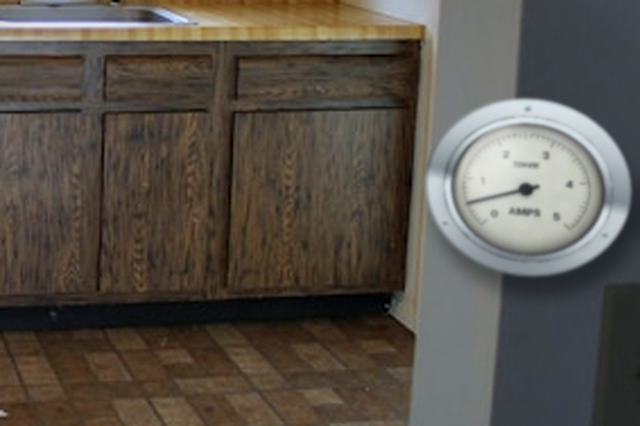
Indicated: 0.5
